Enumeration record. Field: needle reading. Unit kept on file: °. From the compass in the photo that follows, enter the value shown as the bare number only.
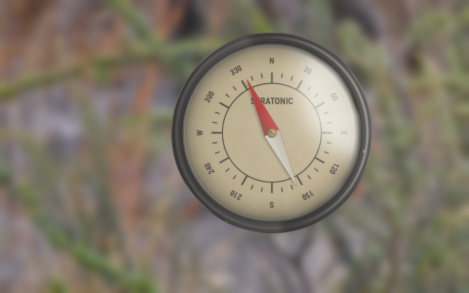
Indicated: 335
